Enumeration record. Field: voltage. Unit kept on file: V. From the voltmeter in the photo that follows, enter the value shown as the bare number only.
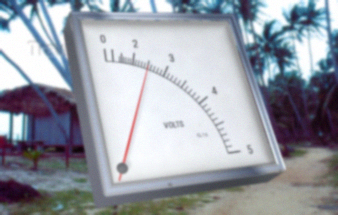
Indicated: 2.5
